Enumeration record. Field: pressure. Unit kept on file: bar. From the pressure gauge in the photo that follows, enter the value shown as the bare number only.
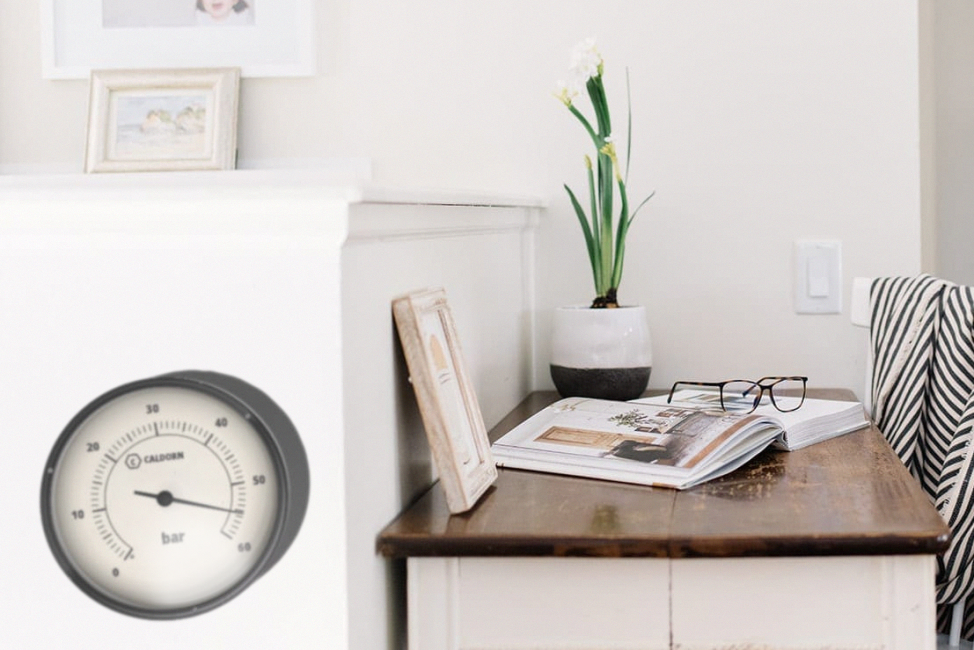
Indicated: 55
